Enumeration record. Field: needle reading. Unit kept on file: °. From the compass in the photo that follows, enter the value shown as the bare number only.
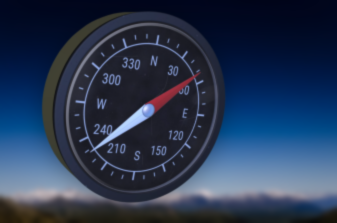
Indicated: 50
